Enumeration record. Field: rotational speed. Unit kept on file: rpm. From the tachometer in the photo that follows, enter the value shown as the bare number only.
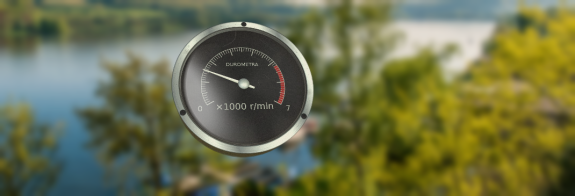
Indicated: 1500
